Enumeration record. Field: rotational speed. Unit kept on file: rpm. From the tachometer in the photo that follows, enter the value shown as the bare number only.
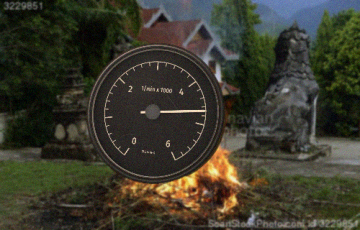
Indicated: 4700
